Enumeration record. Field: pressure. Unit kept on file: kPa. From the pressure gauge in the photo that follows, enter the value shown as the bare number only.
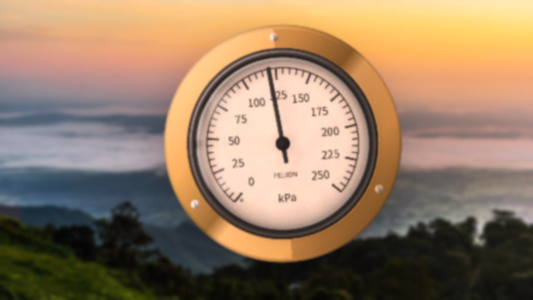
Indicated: 120
